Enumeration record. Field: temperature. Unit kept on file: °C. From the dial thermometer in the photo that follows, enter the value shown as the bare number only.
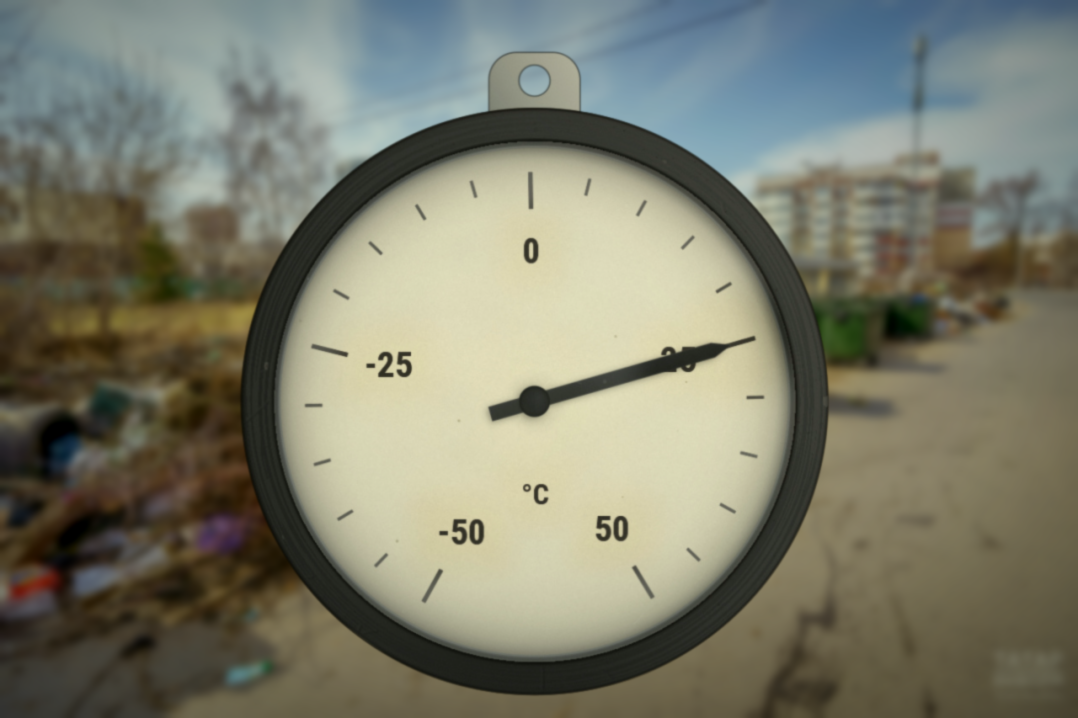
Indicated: 25
